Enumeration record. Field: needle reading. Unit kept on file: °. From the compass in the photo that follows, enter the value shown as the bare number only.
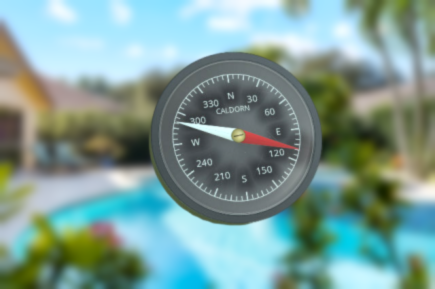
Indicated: 110
